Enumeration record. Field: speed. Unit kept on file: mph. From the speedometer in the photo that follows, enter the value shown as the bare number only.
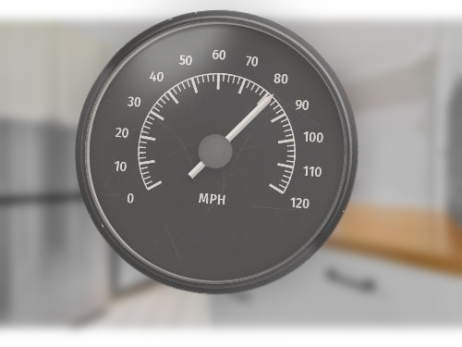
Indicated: 82
